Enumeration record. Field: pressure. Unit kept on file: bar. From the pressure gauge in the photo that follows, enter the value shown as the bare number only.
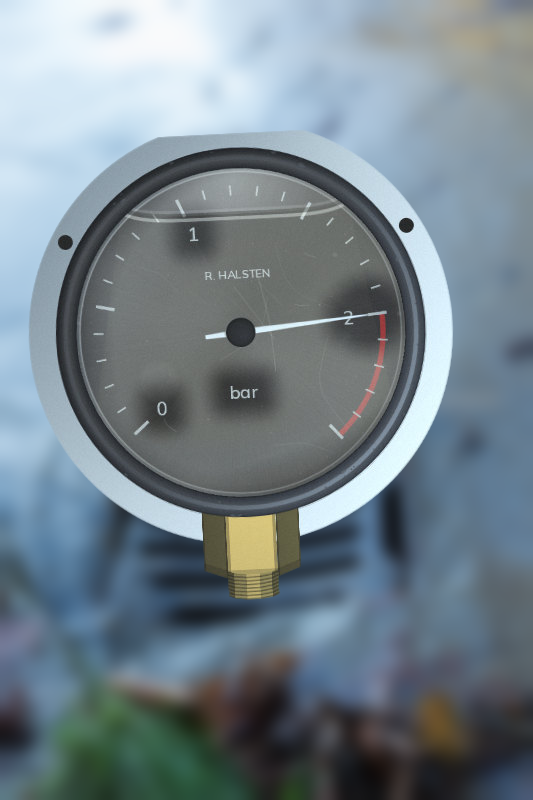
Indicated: 2
